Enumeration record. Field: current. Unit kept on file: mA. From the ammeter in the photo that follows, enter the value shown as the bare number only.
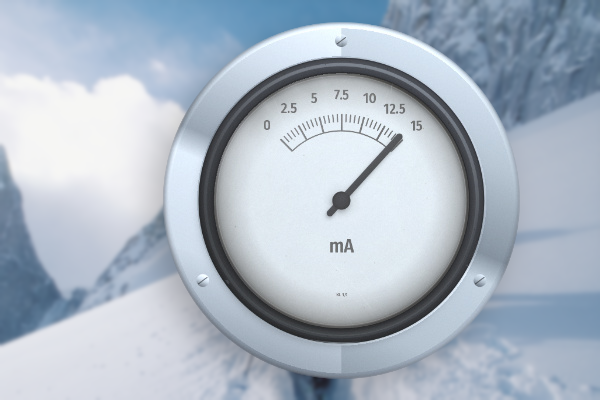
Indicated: 14.5
